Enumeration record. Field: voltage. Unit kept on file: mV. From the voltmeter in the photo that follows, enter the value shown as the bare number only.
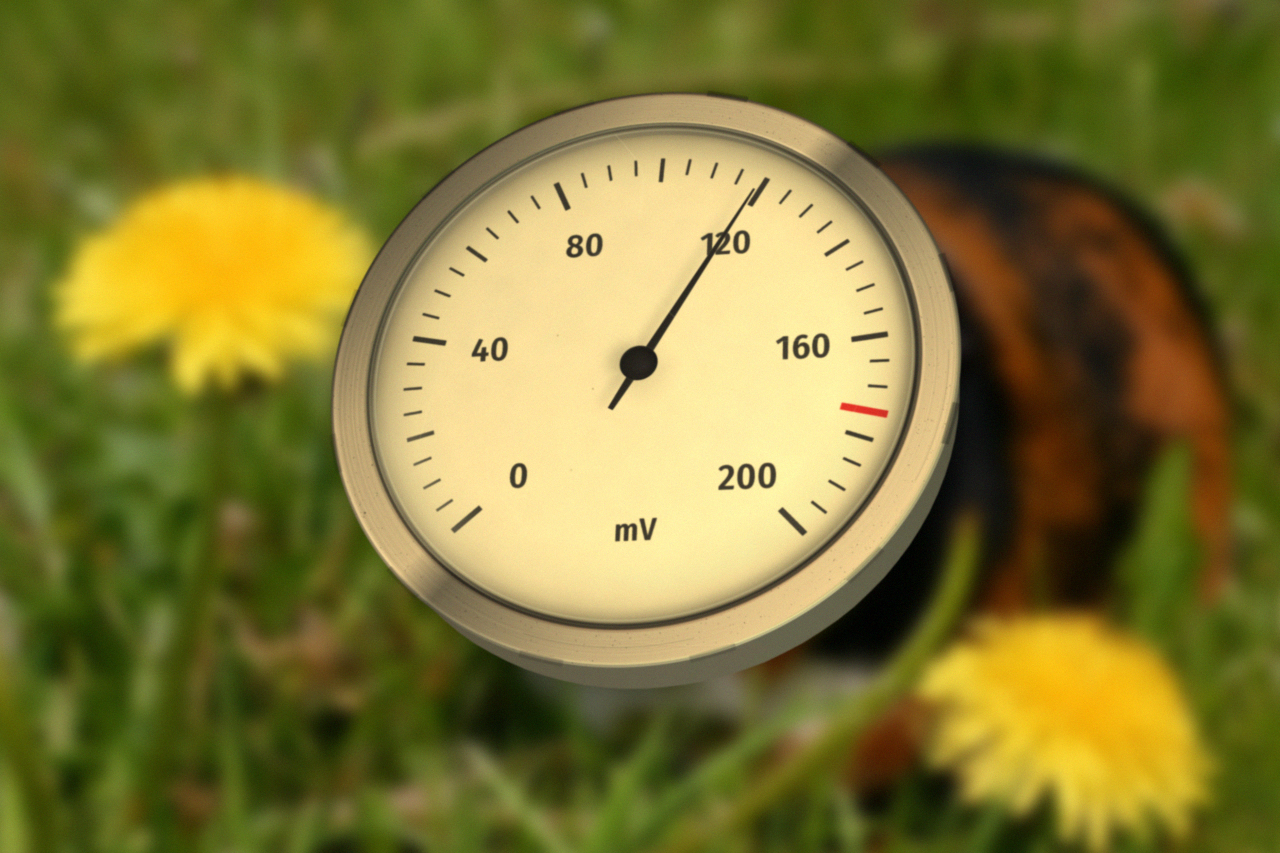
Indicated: 120
